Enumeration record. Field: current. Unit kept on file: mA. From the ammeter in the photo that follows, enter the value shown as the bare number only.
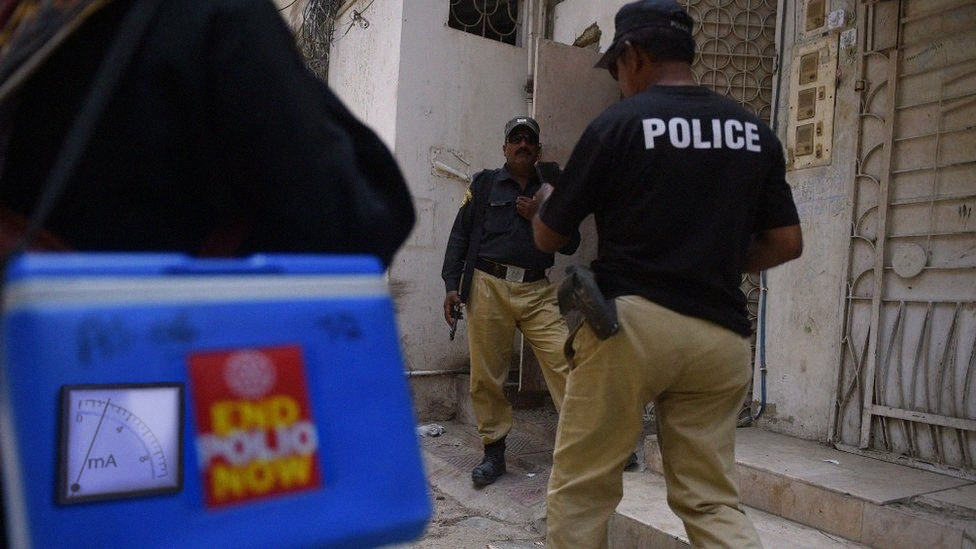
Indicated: 2
